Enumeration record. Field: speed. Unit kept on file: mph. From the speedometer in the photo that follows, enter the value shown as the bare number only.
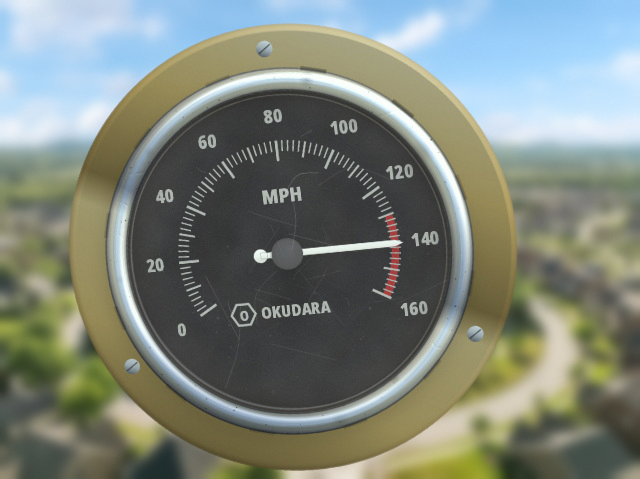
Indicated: 140
